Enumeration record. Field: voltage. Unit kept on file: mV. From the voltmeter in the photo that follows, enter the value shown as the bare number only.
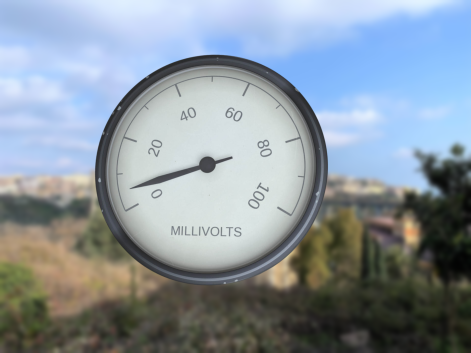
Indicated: 5
